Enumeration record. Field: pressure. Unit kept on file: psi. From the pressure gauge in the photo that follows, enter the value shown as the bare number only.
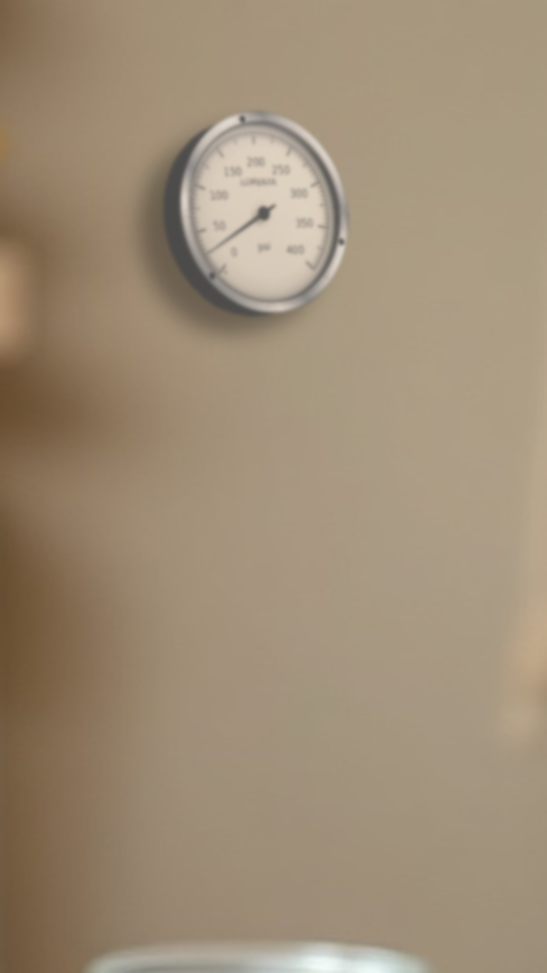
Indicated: 25
